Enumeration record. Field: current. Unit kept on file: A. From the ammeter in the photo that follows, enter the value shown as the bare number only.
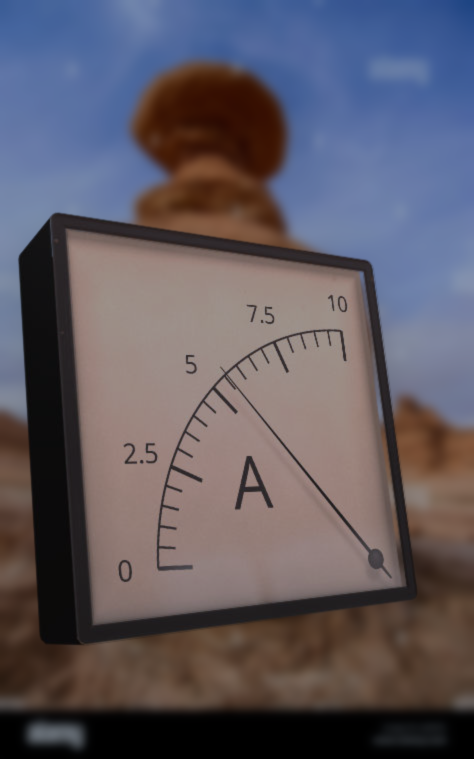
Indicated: 5.5
